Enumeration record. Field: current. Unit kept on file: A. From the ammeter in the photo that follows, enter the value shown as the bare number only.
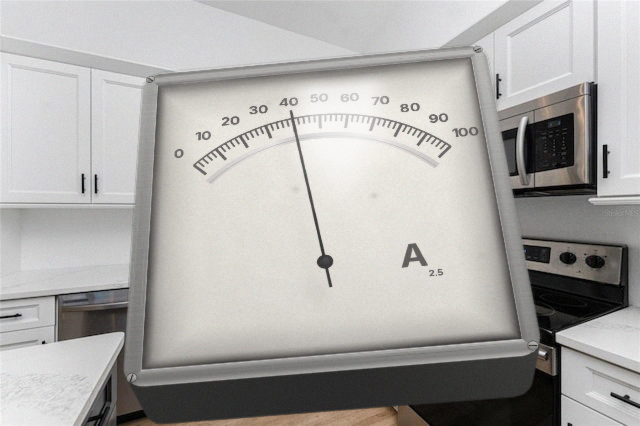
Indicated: 40
